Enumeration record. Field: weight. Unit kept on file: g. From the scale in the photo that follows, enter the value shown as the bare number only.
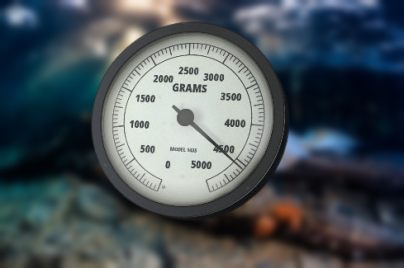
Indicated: 4550
